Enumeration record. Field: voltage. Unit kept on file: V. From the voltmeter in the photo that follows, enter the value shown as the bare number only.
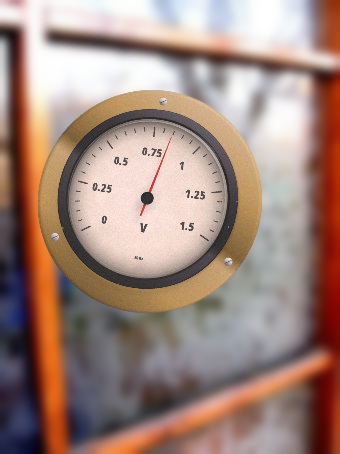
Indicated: 0.85
